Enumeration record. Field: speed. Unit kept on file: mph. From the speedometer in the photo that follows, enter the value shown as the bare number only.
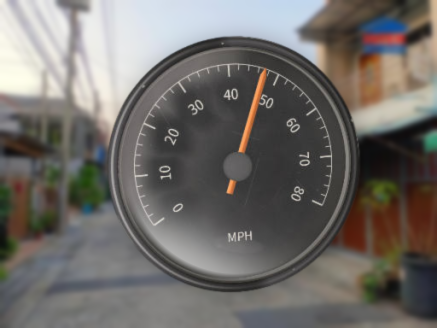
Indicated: 47
